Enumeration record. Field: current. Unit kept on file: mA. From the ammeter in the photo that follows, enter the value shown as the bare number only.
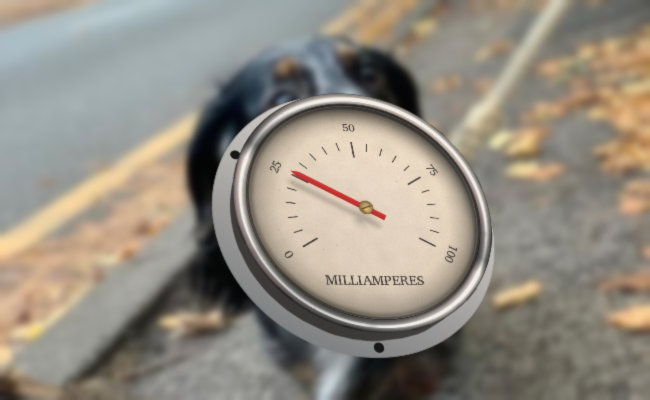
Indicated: 25
